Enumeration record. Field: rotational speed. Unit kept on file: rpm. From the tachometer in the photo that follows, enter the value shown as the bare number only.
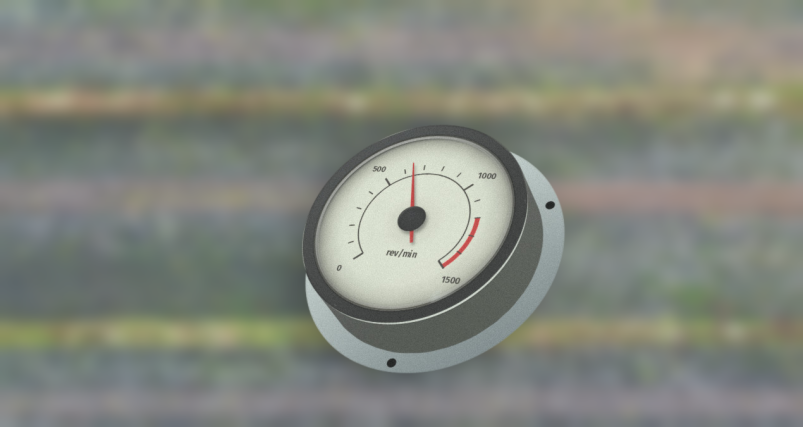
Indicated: 650
